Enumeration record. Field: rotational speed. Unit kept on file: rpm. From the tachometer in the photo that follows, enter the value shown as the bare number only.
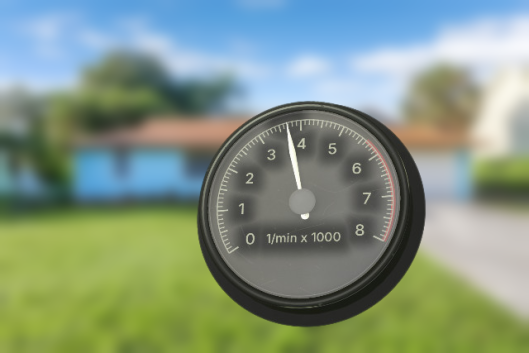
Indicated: 3700
